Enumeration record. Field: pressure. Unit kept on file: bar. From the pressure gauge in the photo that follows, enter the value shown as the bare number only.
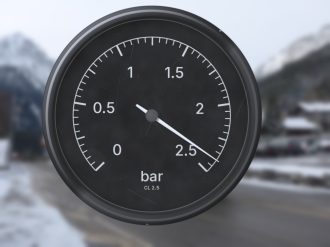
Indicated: 2.4
